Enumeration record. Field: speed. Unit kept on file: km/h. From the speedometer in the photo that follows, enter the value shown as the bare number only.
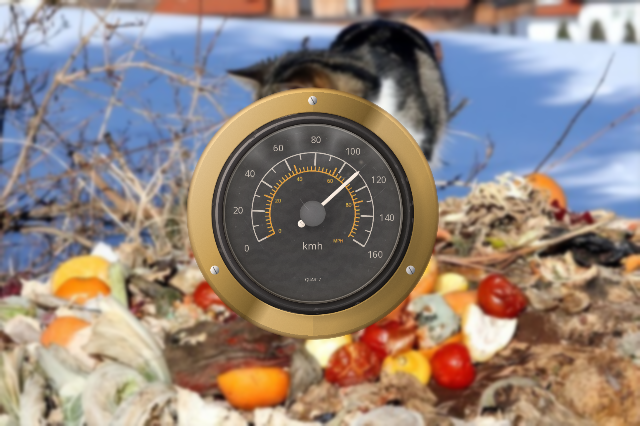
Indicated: 110
